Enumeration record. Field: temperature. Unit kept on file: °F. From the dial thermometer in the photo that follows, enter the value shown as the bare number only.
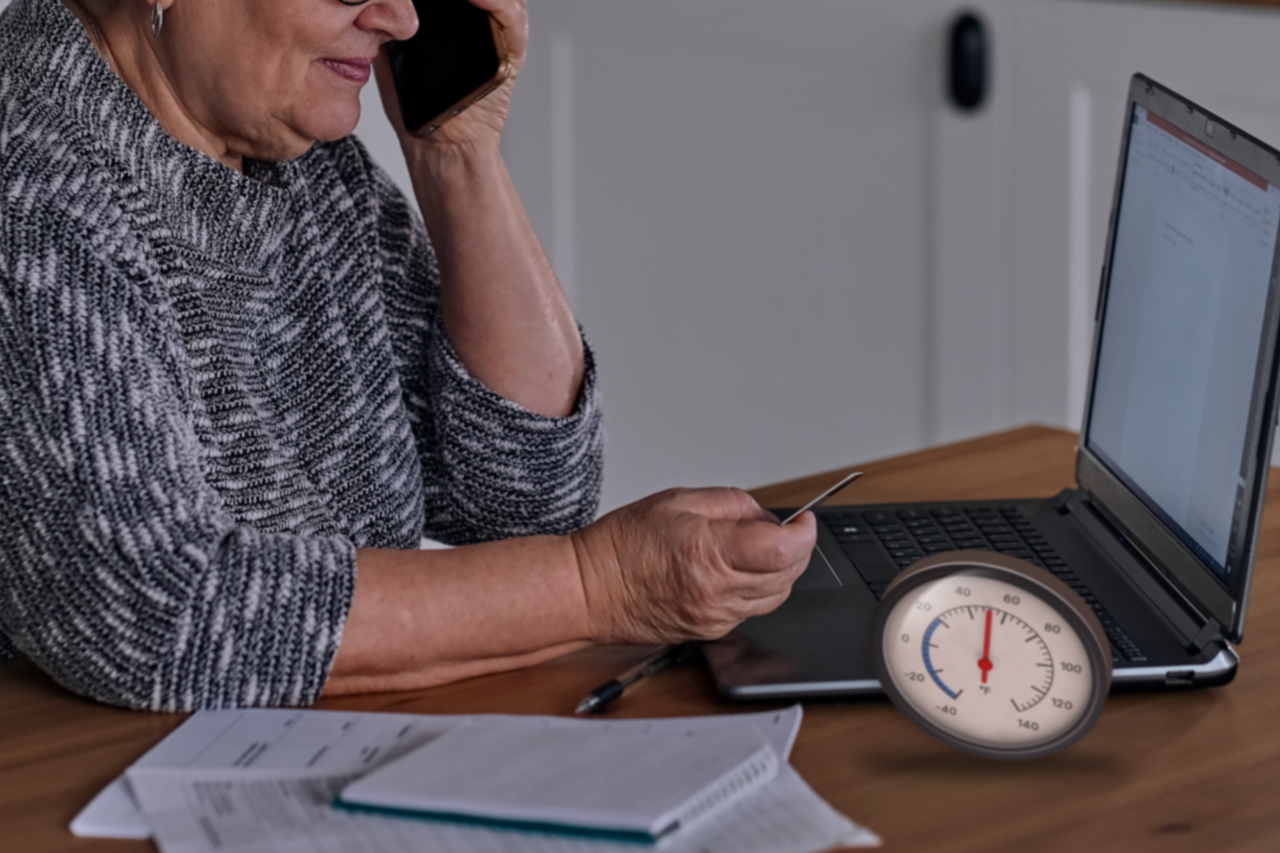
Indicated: 52
